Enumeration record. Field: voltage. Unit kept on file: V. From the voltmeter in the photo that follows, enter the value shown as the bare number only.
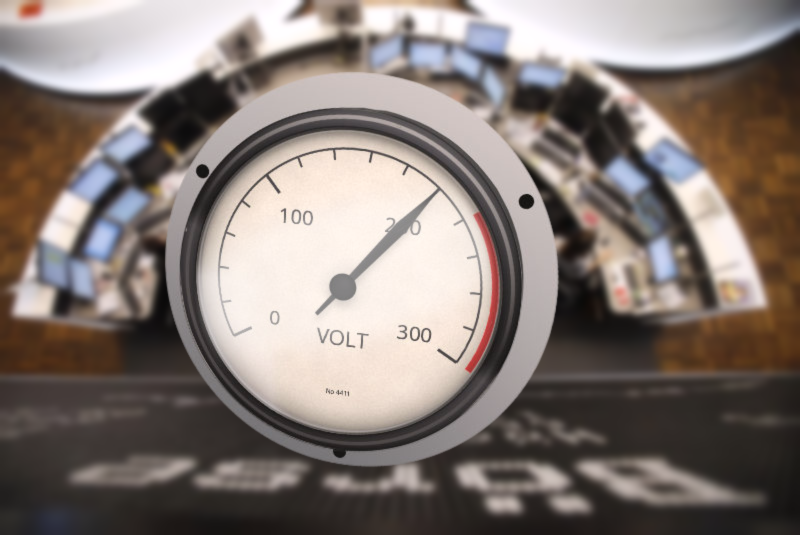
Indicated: 200
